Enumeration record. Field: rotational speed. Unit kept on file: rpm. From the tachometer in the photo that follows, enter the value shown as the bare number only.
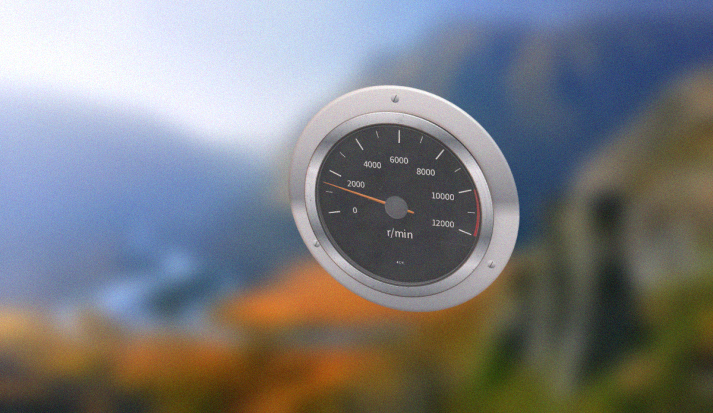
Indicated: 1500
